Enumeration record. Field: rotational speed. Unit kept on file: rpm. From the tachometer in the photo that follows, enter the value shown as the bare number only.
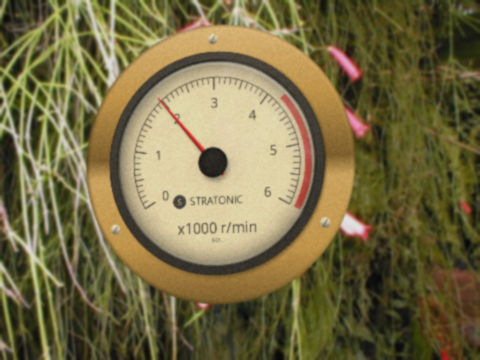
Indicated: 2000
